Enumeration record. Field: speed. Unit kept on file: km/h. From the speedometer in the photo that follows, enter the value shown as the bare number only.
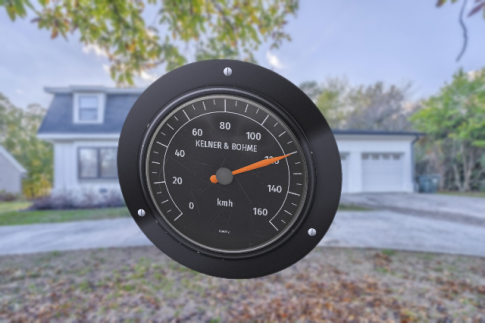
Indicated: 120
